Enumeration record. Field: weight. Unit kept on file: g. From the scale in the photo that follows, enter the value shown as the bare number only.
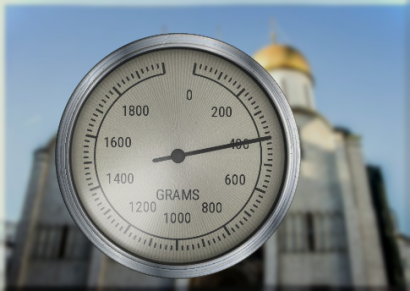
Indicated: 400
